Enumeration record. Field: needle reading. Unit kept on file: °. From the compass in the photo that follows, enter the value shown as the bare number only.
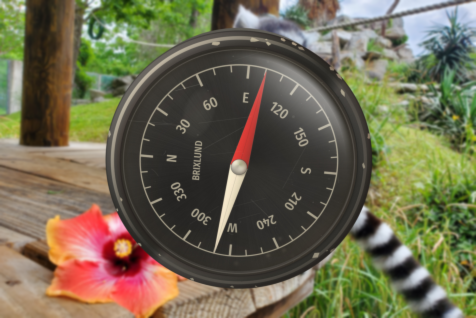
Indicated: 100
